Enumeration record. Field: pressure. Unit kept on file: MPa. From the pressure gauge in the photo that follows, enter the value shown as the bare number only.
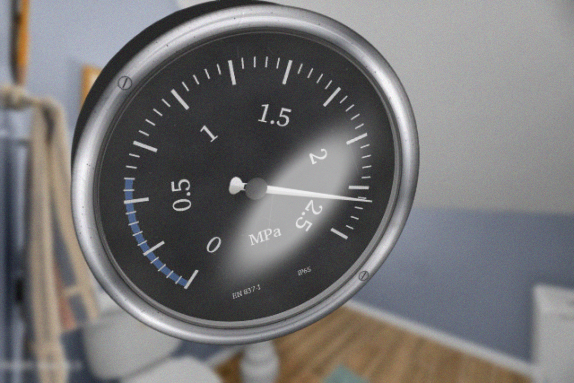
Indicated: 2.3
